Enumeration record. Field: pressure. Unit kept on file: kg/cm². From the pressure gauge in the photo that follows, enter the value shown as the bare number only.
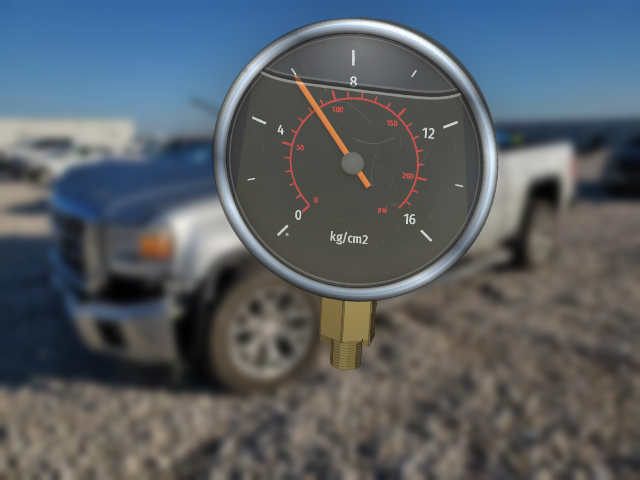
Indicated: 6
